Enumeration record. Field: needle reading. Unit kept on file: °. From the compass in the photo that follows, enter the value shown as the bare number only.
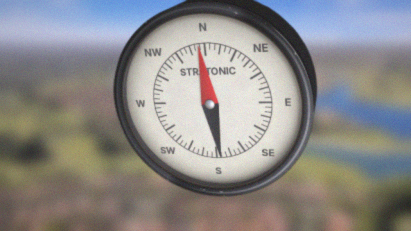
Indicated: 355
